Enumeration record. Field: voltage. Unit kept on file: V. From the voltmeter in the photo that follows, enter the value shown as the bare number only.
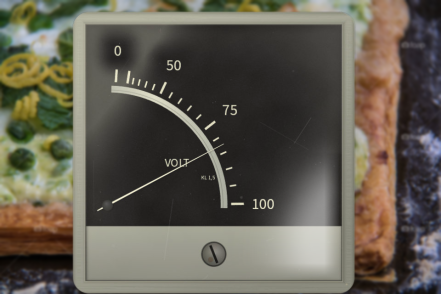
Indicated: 82.5
